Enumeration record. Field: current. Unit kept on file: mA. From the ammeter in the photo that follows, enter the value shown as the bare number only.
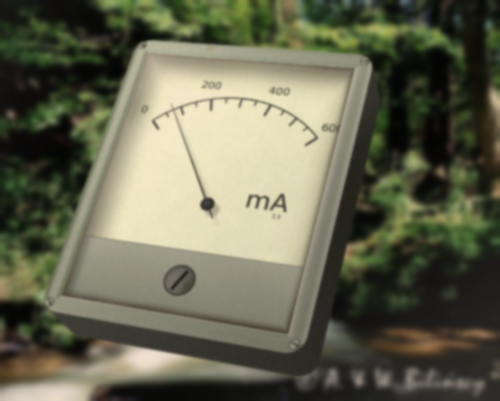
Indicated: 75
